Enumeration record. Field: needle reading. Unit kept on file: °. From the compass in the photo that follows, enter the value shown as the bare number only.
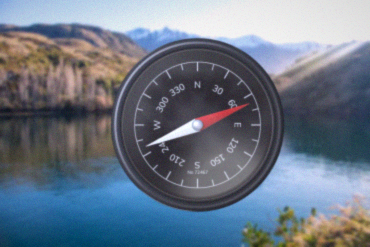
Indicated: 67.5
